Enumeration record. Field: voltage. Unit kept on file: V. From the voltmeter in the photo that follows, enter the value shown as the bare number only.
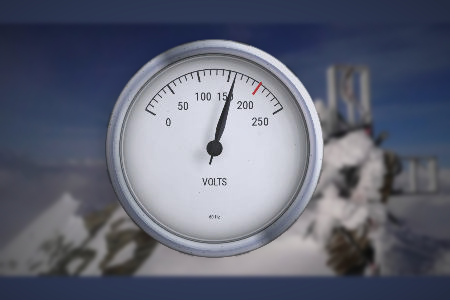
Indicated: 160
